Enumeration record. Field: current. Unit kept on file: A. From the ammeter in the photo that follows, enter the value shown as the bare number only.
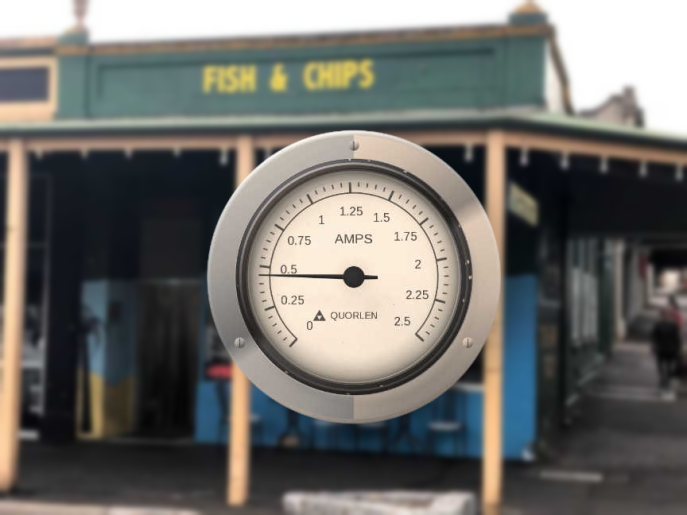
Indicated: 0.45
